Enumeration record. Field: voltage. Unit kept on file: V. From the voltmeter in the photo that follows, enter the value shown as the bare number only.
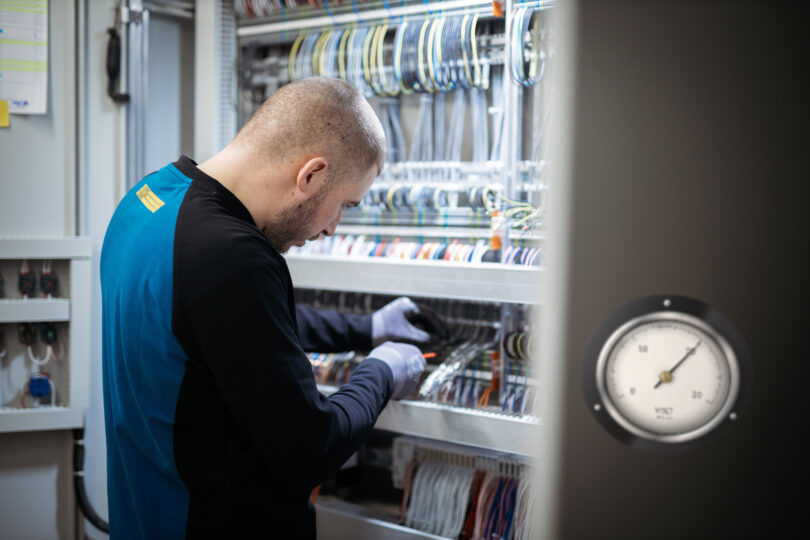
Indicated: 20
